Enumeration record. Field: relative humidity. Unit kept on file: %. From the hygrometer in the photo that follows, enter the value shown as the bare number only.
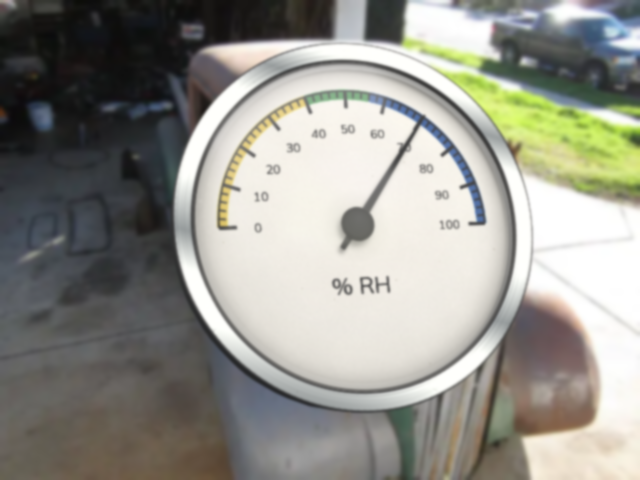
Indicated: 70
